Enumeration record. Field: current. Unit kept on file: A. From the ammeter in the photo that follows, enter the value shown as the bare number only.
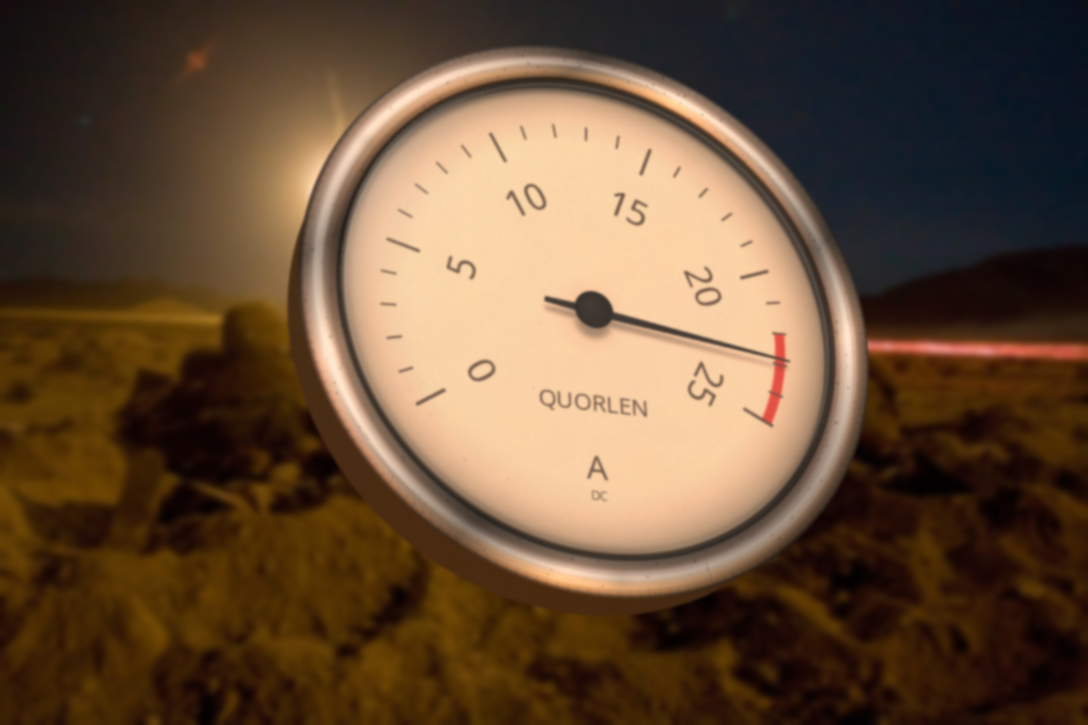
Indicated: 23
